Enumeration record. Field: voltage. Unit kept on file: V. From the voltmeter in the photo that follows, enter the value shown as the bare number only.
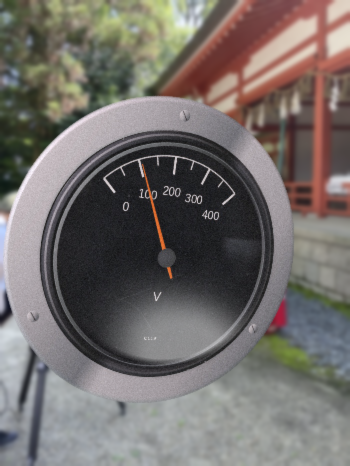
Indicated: 100
